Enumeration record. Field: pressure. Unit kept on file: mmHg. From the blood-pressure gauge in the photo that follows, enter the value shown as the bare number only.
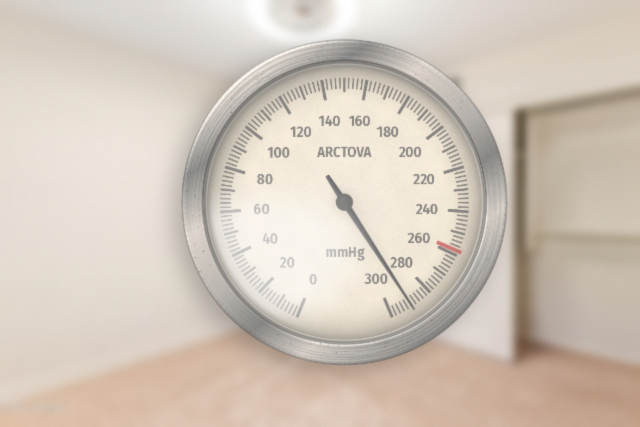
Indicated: 290
